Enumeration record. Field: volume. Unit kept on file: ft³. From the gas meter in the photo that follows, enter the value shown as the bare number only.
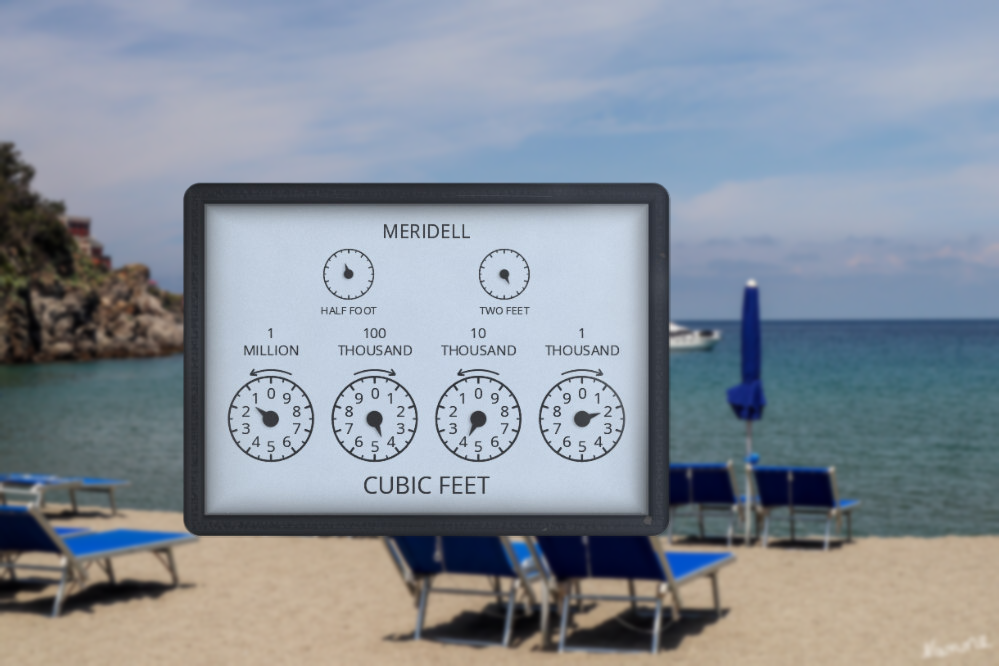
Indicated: 144200
